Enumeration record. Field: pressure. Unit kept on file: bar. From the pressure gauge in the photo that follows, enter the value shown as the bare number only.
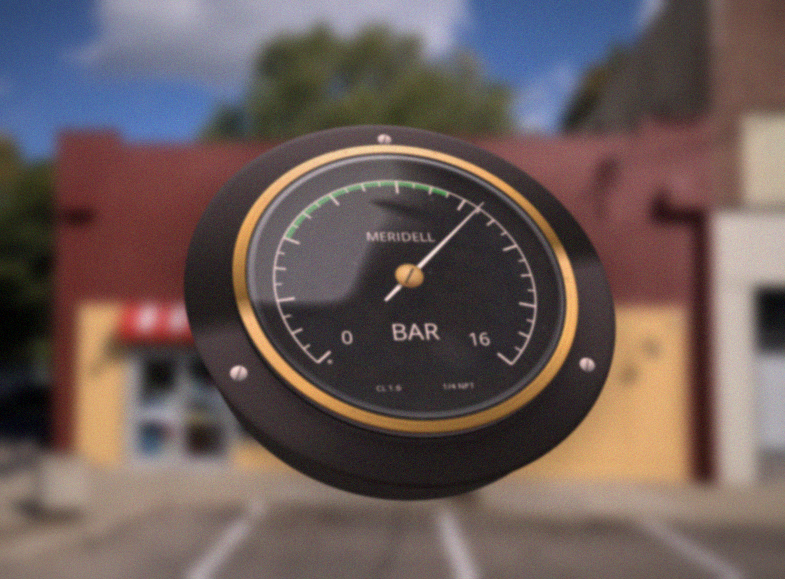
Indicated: 10.5
